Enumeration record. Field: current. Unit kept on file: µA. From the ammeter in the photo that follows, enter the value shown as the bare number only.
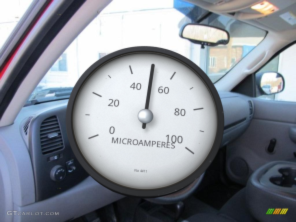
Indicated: 50
